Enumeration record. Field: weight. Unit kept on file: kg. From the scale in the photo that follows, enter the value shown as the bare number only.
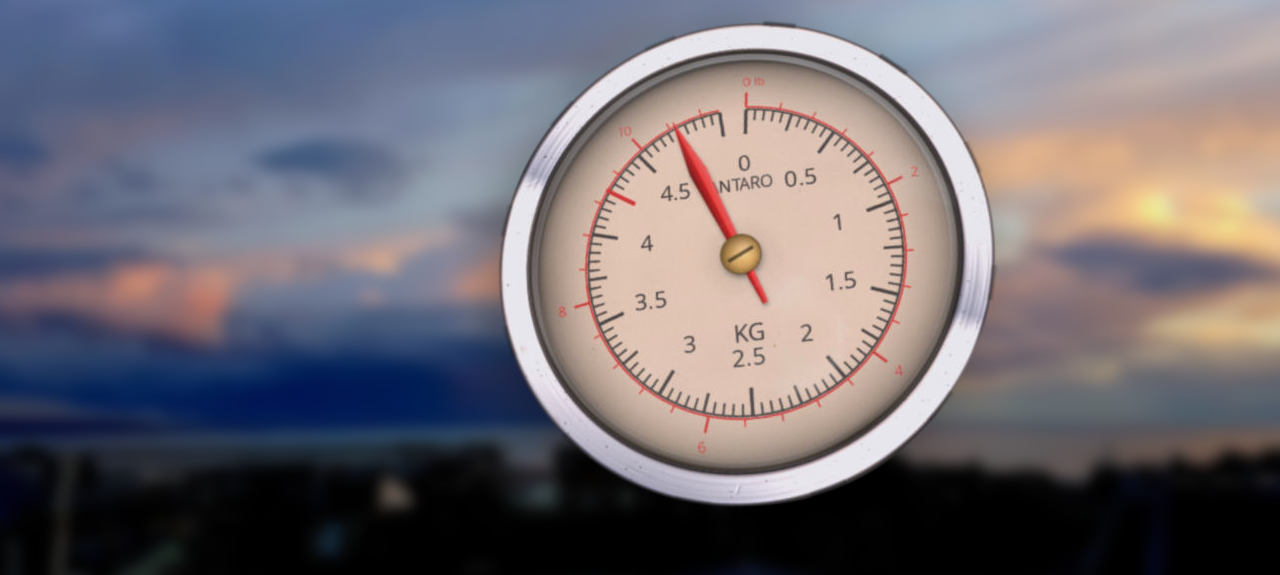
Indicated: 4.75
